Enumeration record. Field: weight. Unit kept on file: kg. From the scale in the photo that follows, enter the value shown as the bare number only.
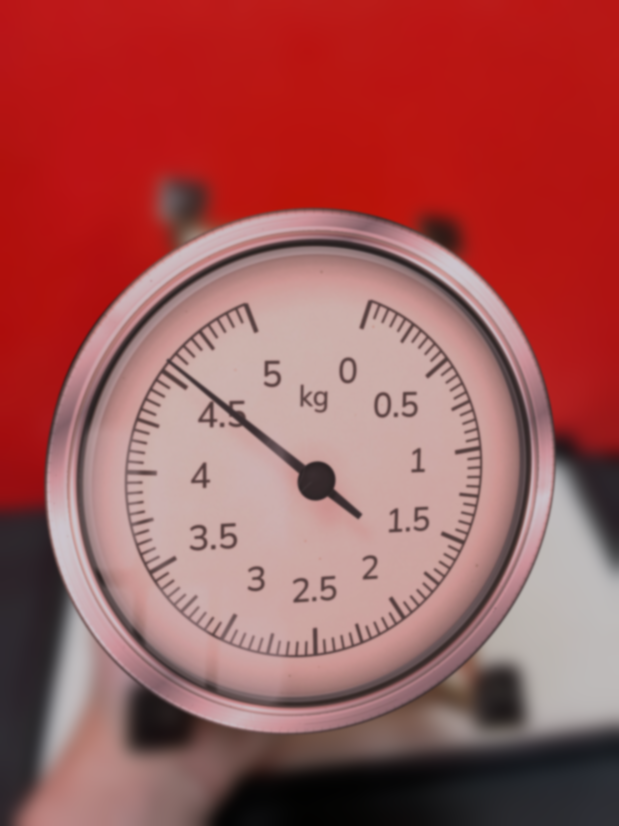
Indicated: 4.55
